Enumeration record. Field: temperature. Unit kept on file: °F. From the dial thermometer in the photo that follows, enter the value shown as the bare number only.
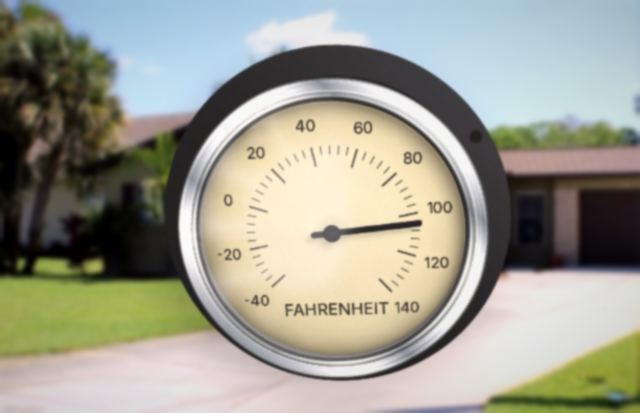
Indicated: 104
